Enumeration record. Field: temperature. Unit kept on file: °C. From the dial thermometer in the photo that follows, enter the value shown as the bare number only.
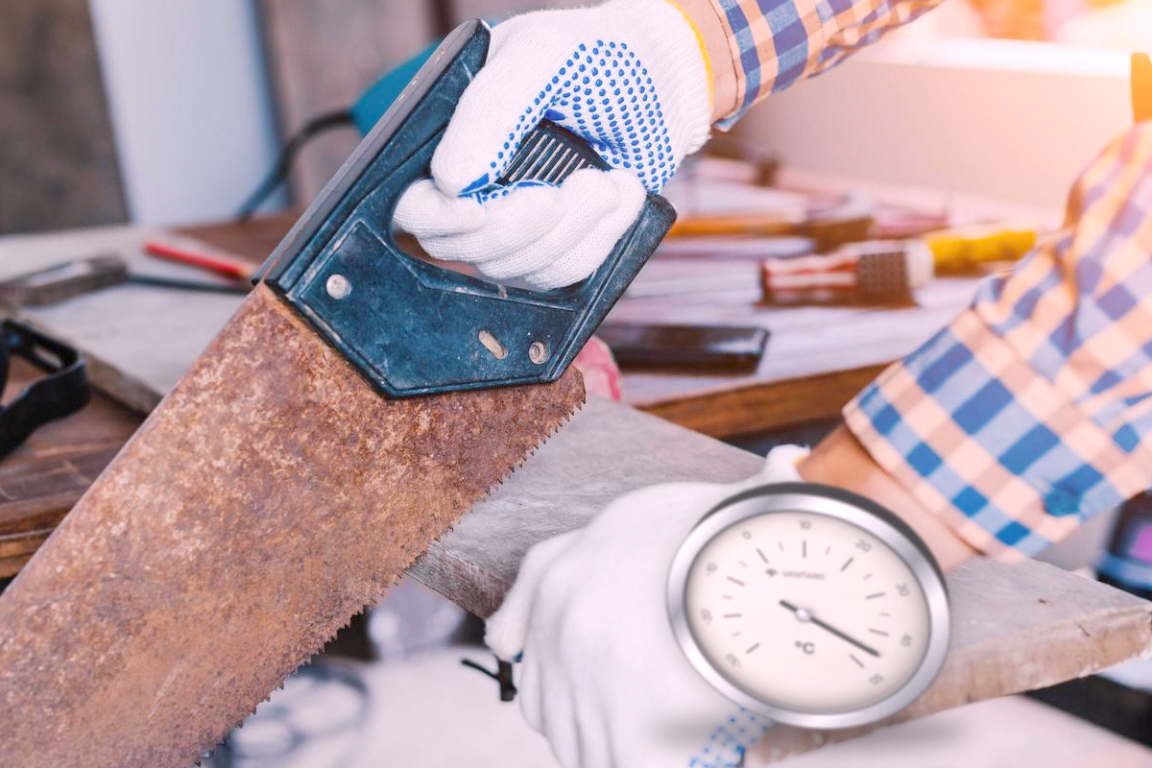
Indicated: 45
